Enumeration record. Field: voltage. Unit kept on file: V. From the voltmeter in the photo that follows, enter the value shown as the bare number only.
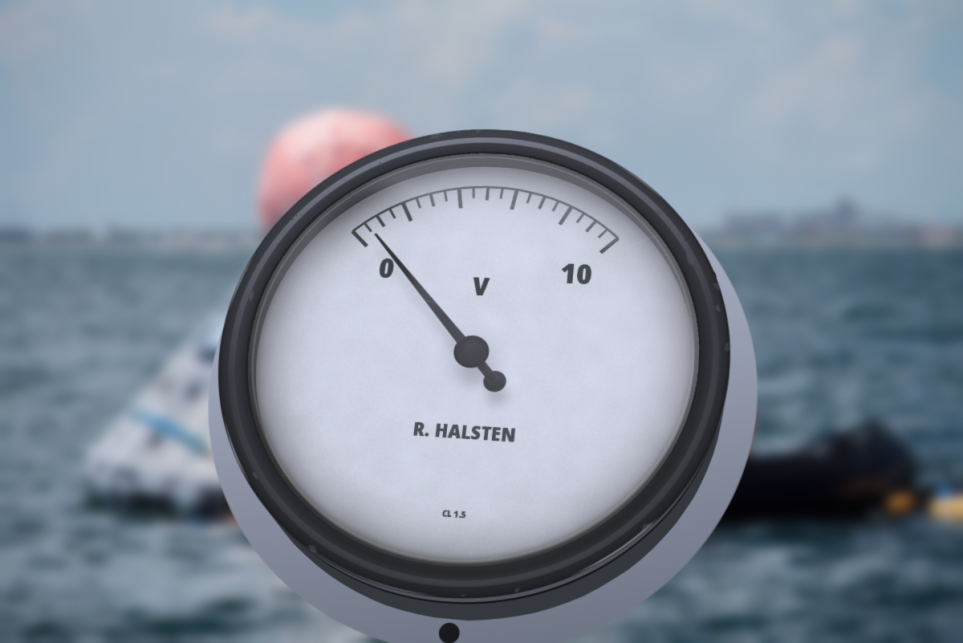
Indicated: 0.5
